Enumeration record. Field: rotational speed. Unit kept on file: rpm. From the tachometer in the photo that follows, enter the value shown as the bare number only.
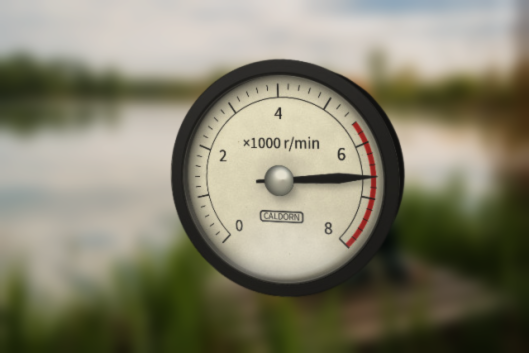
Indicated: 6600
